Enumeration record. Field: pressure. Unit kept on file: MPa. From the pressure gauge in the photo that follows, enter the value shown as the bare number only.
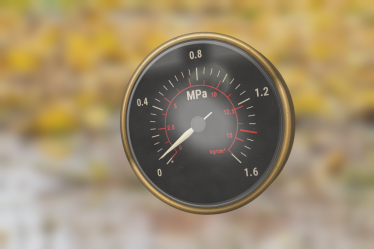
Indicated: 0.05
